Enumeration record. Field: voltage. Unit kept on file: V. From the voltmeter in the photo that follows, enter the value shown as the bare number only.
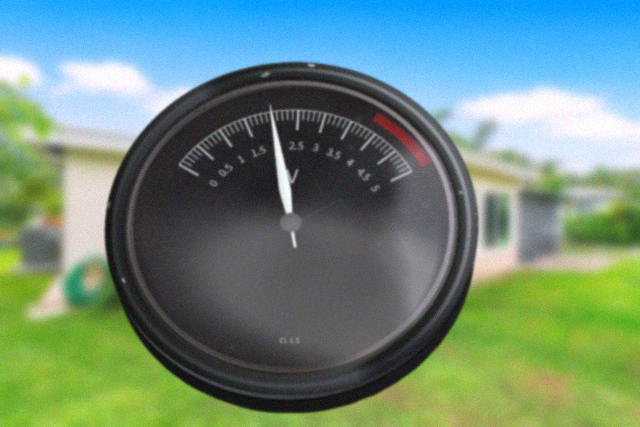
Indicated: 2
